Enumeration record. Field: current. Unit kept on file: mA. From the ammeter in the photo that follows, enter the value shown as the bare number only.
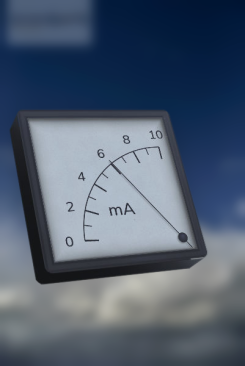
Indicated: 6
